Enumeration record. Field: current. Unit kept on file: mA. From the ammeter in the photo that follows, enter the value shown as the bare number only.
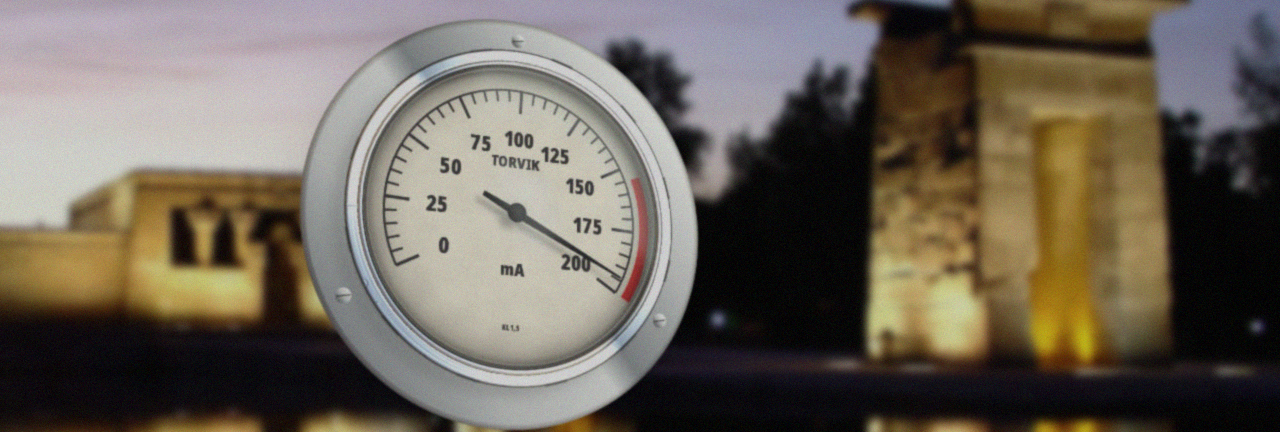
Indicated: 195
